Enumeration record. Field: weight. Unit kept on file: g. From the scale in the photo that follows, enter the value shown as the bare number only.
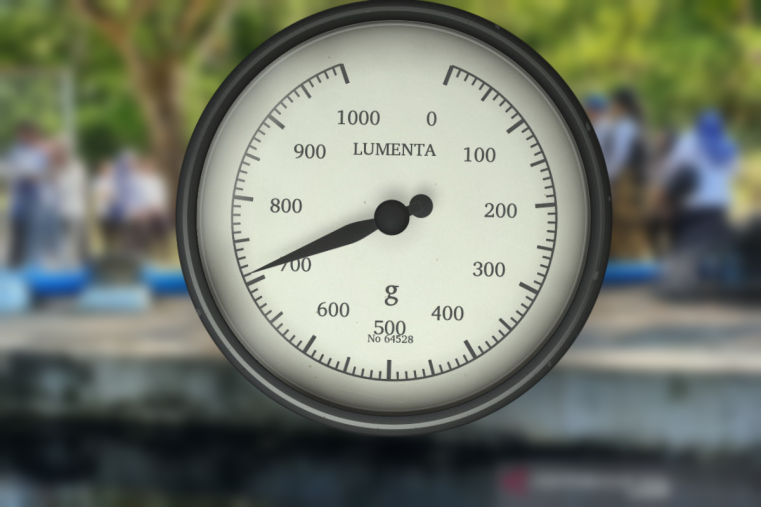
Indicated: 710
